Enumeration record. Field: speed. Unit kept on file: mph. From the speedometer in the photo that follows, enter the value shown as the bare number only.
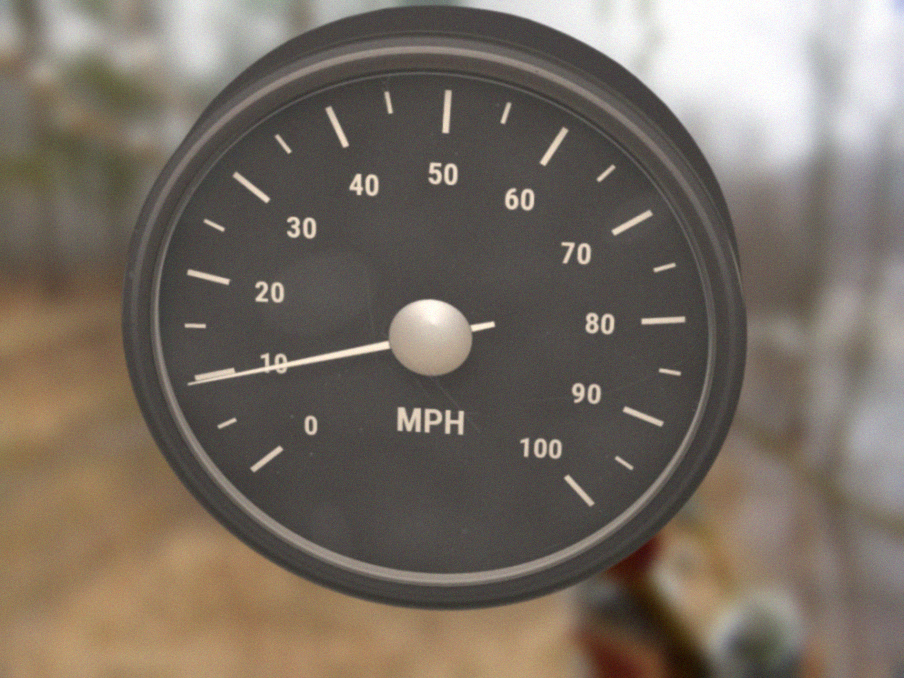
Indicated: 10
